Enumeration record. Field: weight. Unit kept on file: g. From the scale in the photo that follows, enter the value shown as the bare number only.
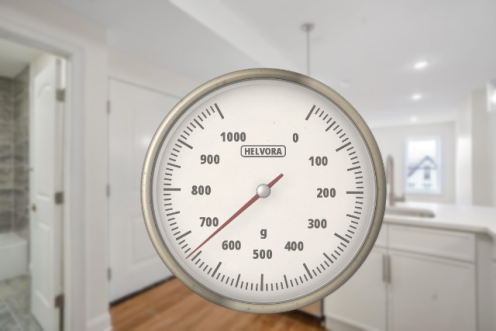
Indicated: 660
